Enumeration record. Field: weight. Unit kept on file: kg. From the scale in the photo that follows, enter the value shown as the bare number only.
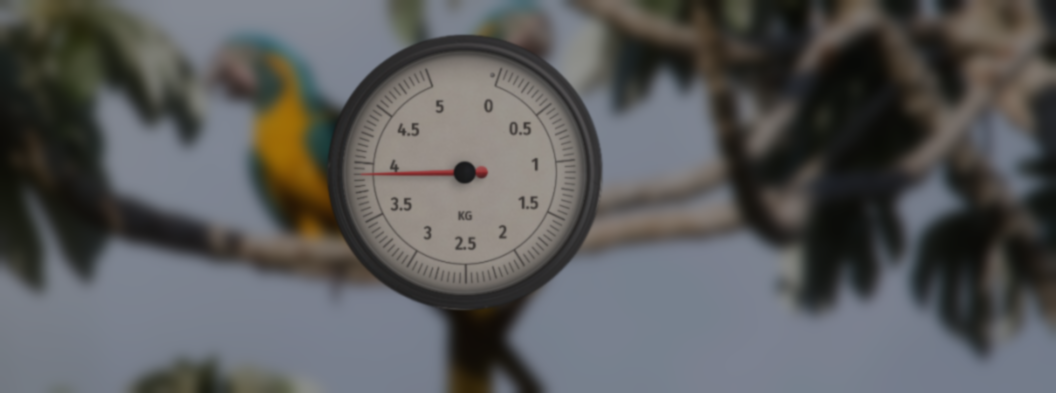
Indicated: 3.9
